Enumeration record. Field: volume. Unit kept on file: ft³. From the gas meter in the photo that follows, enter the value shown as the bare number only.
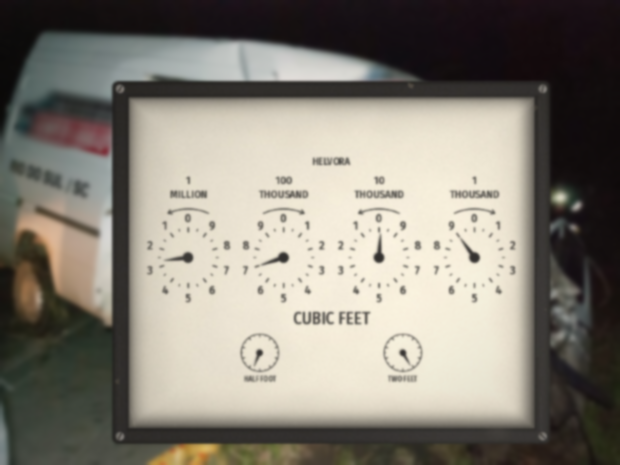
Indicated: 269900
